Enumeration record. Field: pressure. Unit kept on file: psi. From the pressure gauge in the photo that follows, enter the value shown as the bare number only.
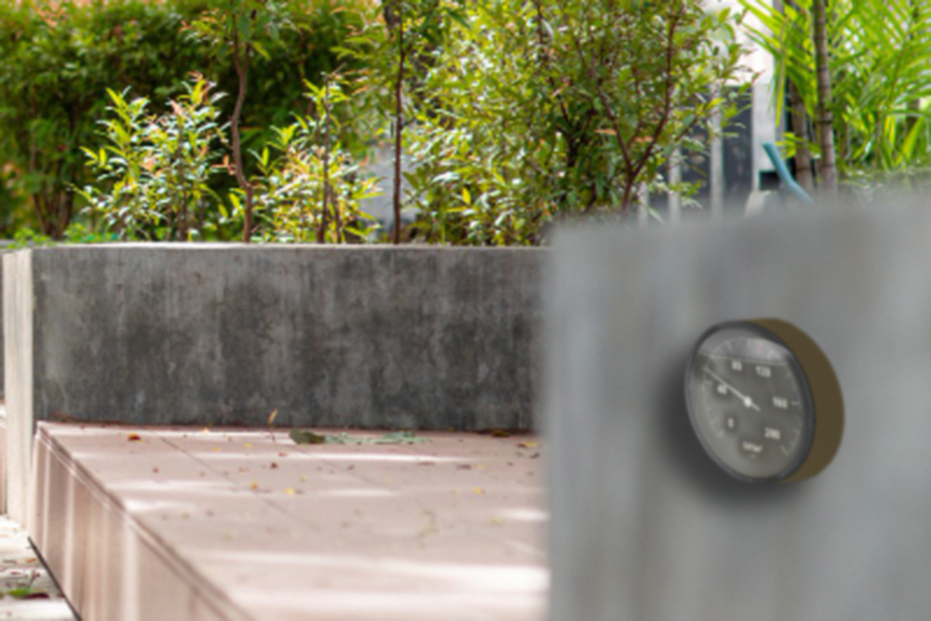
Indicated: 50
